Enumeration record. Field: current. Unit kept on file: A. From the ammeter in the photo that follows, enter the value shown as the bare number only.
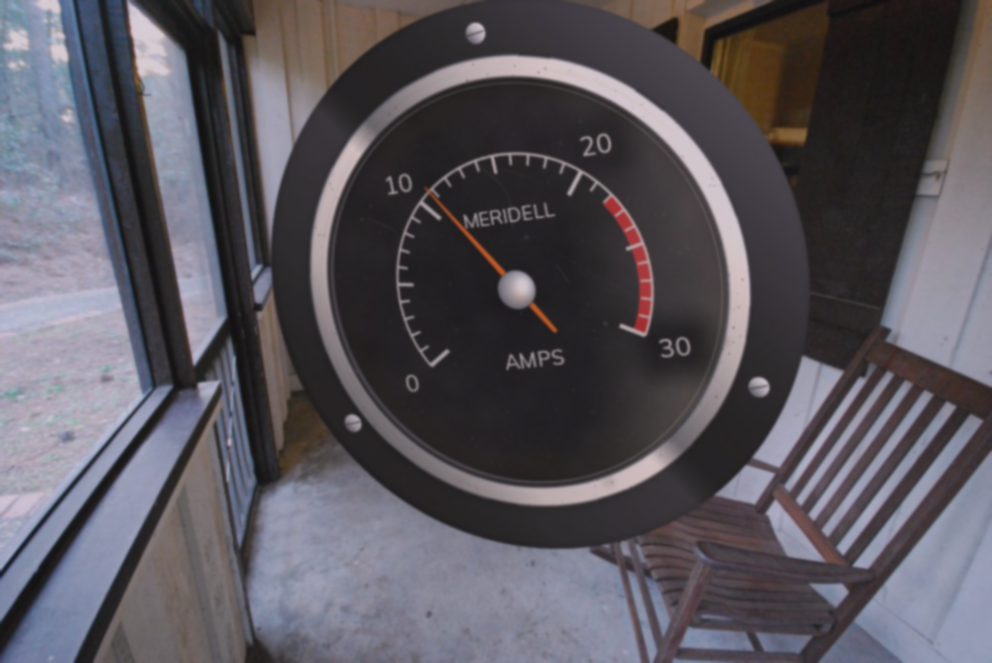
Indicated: 11
